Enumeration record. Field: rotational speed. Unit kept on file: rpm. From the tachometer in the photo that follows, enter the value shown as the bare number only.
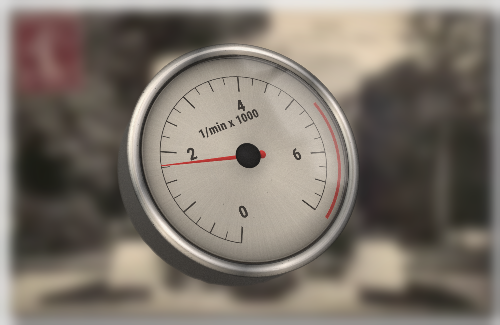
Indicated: 1750
